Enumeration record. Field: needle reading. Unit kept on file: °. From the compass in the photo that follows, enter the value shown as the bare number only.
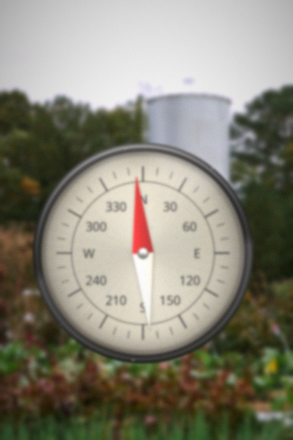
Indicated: 355
